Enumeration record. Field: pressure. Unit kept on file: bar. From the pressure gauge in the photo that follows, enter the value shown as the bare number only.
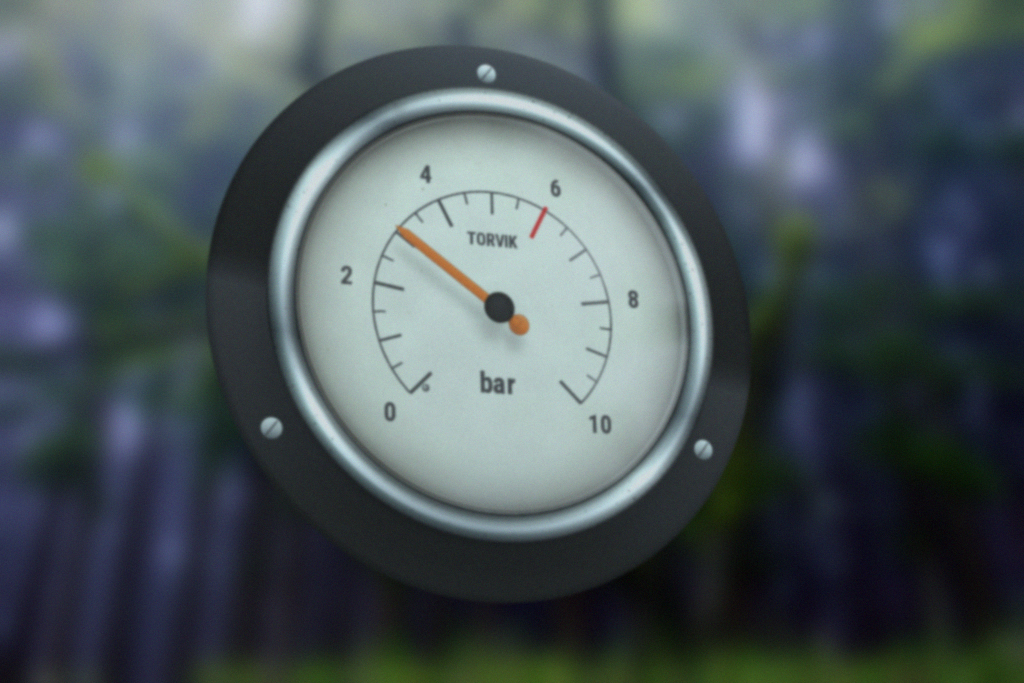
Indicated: 3
